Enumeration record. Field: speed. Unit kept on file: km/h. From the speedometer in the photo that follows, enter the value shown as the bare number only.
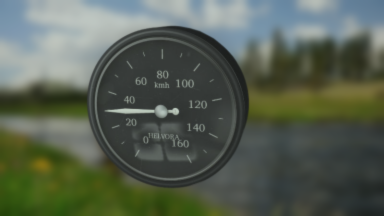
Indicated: 30
